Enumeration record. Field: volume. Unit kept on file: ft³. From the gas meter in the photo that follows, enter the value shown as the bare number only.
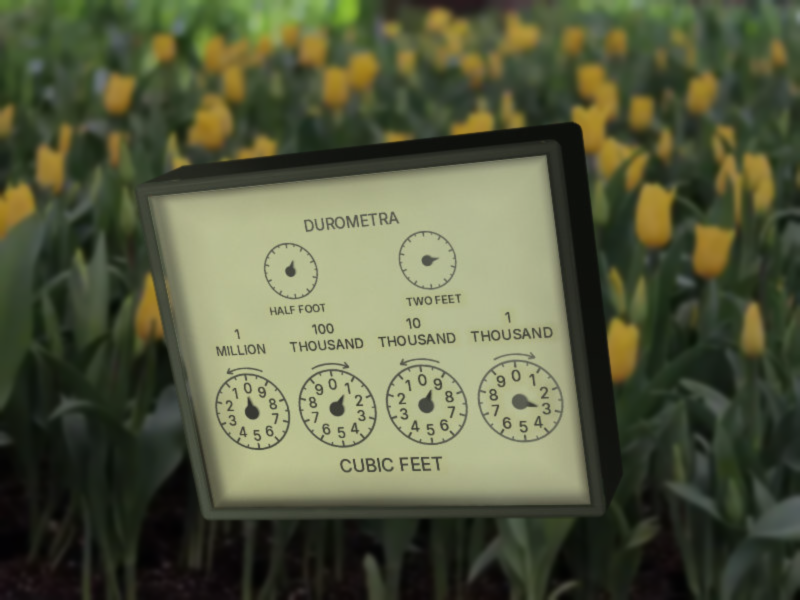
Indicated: 9300
